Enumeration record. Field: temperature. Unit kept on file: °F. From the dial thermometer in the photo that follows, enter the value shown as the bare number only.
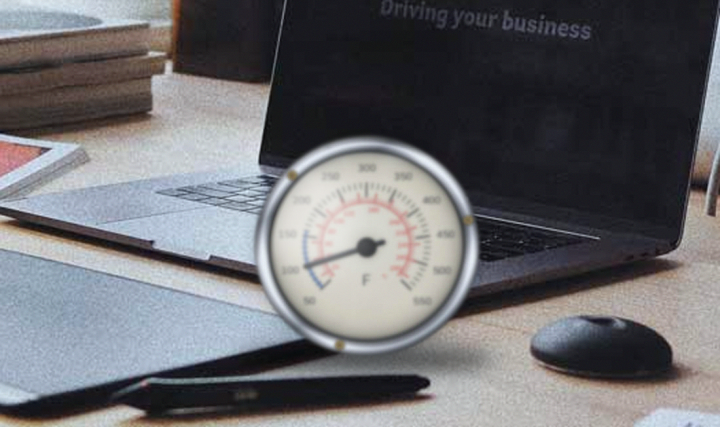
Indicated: 100
